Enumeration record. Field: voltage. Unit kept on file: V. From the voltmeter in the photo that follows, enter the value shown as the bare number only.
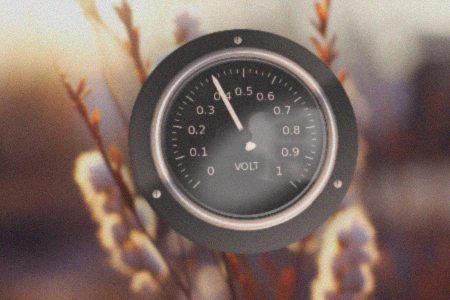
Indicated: 0.4
